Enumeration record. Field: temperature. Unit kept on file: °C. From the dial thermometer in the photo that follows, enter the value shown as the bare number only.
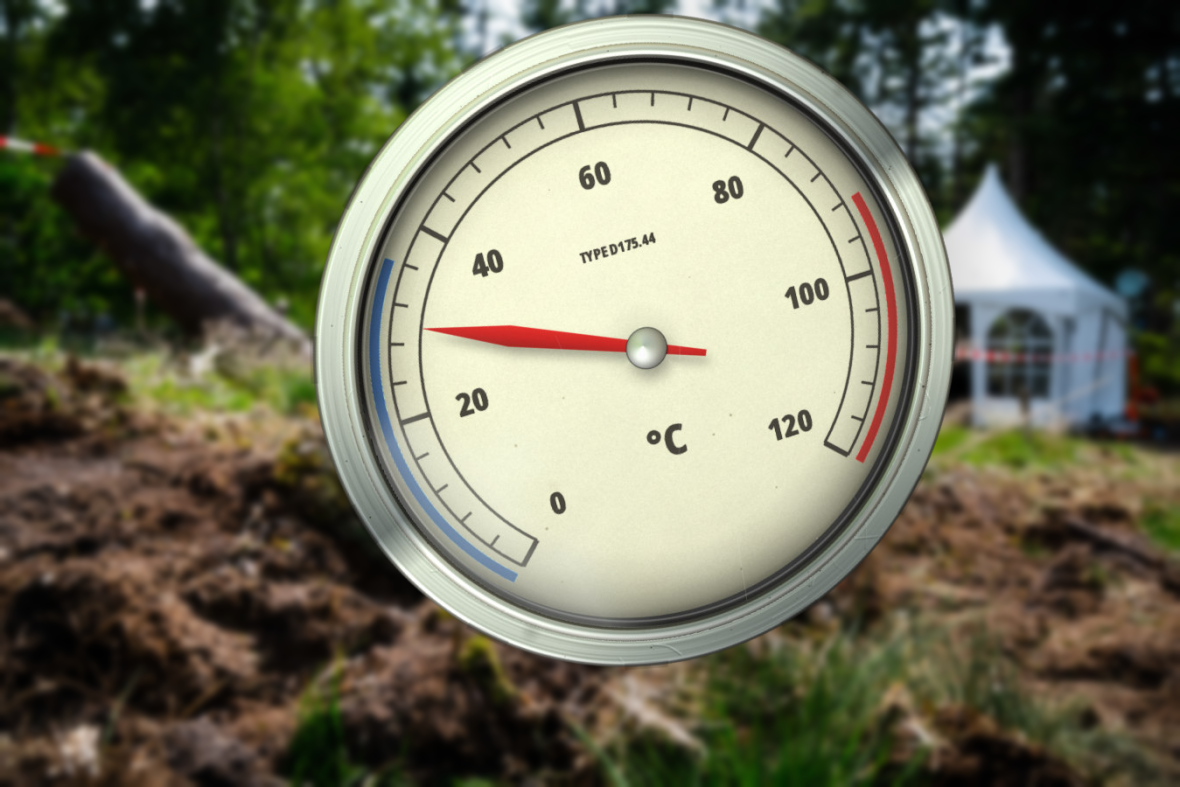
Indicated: 30
